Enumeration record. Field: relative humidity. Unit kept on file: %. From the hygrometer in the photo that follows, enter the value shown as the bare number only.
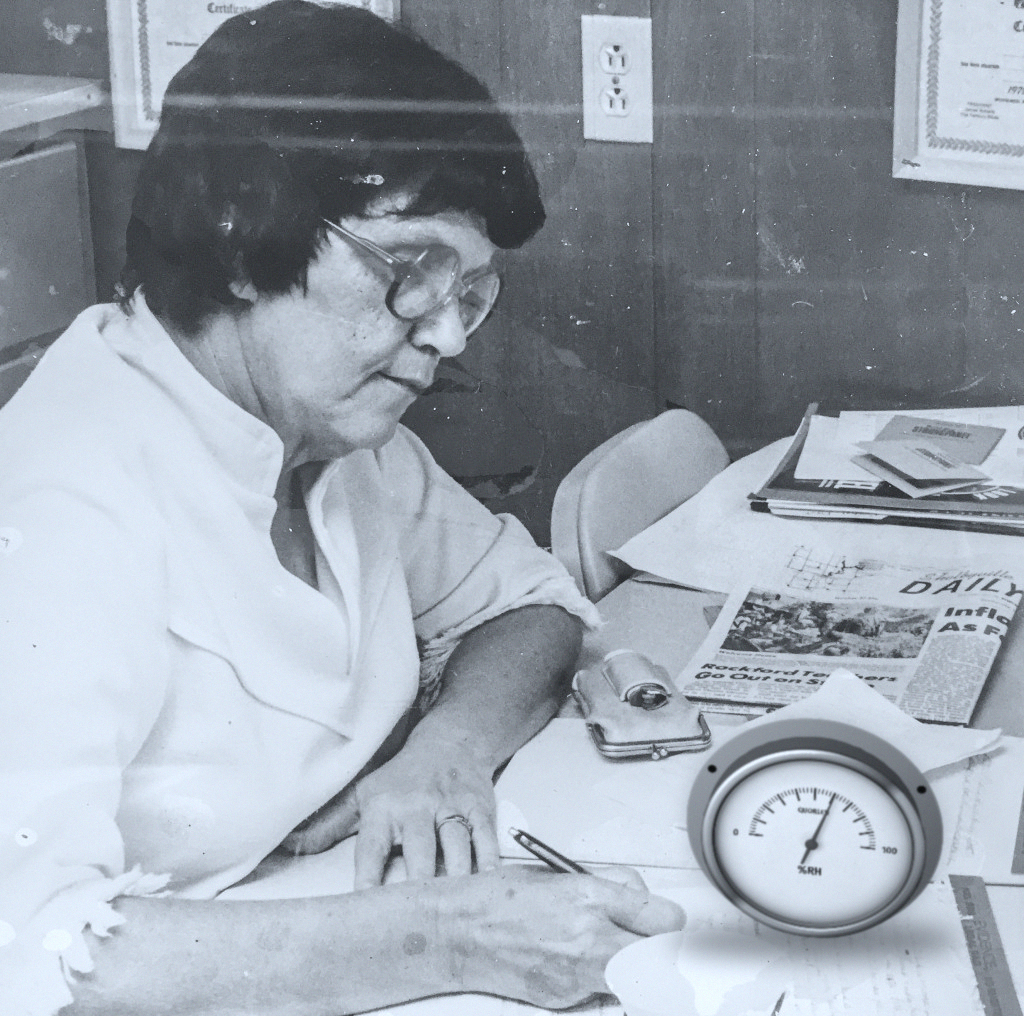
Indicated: 60
